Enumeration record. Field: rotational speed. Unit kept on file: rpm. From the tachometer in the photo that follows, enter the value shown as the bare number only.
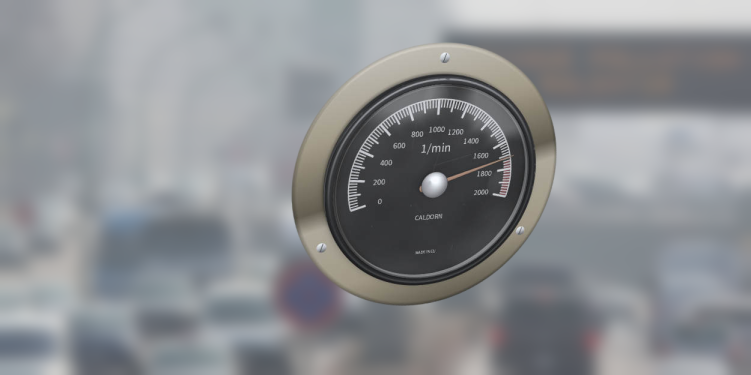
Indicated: 1700
